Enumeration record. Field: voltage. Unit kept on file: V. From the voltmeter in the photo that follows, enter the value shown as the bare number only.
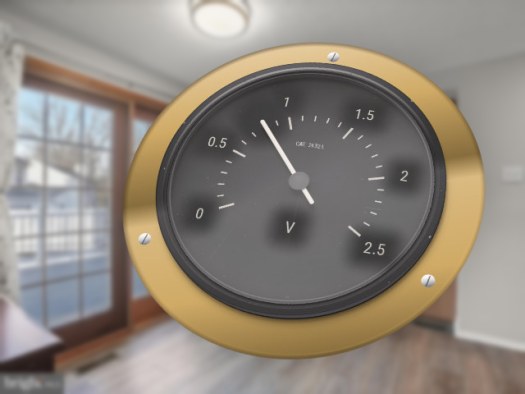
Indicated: 0.8
